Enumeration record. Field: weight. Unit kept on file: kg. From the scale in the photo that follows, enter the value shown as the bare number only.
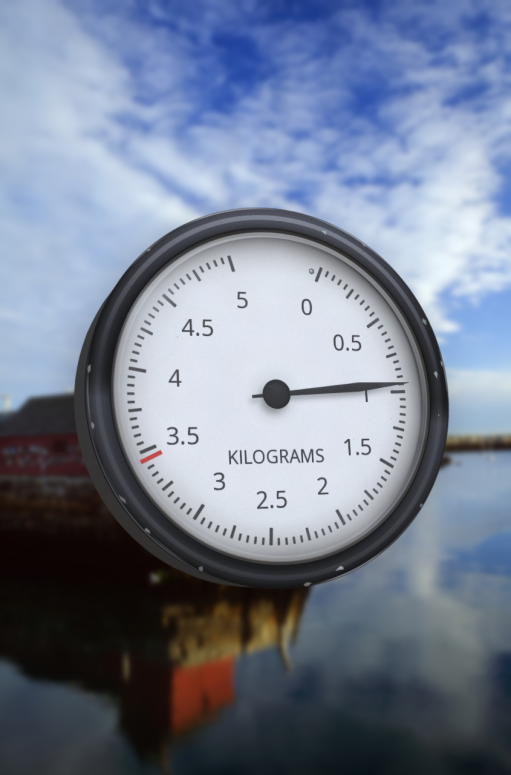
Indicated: 0.95
